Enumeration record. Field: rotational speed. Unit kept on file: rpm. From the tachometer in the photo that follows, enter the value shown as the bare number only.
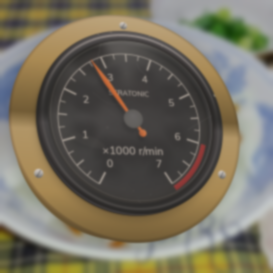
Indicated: 2750
